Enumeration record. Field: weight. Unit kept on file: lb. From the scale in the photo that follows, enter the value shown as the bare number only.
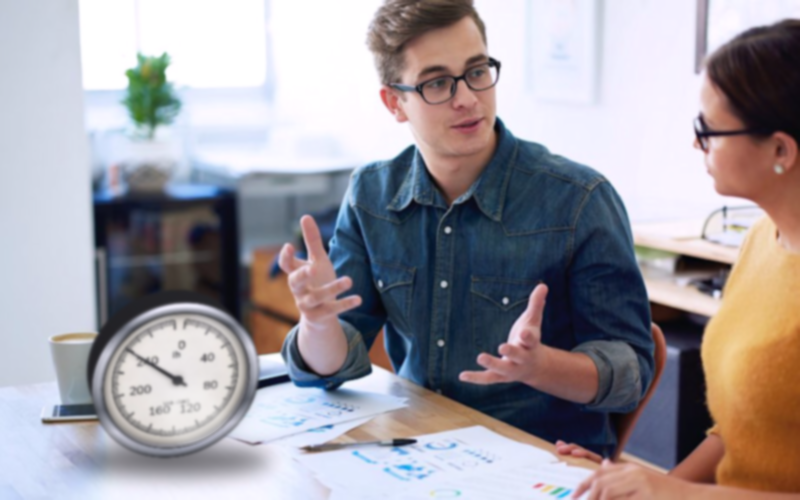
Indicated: 240
